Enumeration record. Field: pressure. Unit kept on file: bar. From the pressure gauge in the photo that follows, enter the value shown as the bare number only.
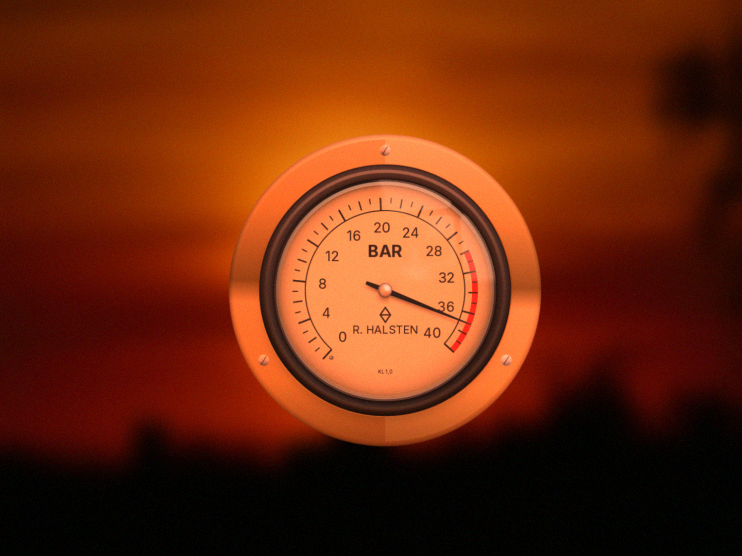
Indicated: 37
